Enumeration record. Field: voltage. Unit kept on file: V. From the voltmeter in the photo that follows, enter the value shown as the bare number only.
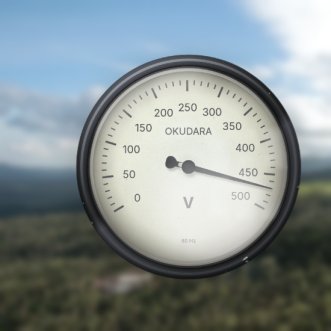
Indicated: 470
